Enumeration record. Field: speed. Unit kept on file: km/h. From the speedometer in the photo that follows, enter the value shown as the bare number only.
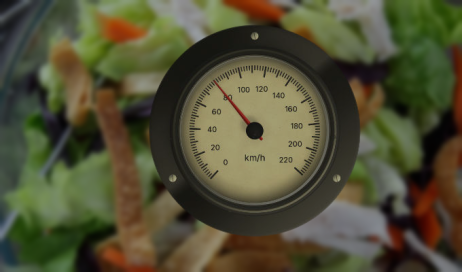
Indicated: 80
